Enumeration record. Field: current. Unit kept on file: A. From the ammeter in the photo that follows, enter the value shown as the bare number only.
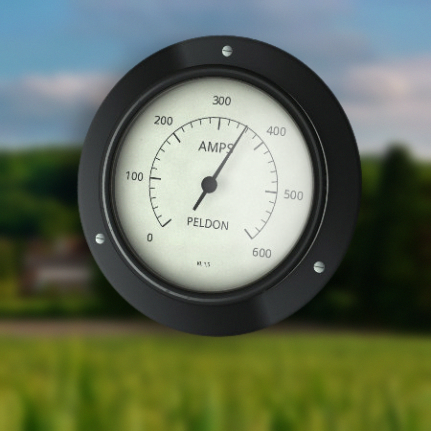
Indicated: 360
